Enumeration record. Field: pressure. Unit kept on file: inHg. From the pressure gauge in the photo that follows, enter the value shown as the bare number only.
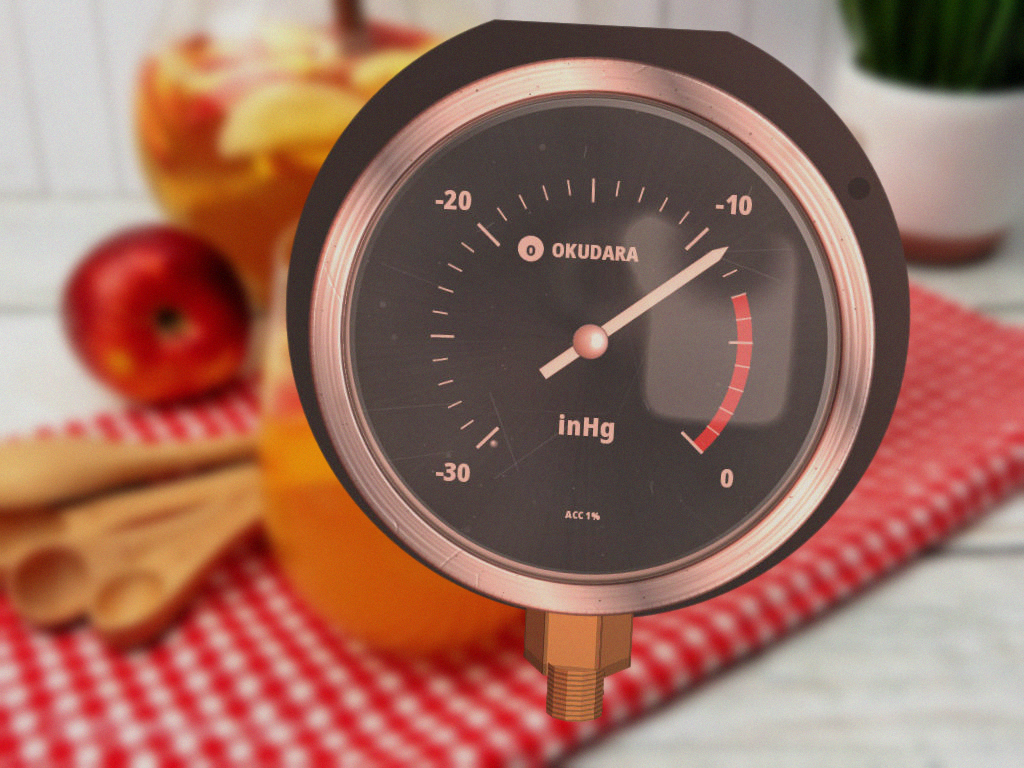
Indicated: -9
